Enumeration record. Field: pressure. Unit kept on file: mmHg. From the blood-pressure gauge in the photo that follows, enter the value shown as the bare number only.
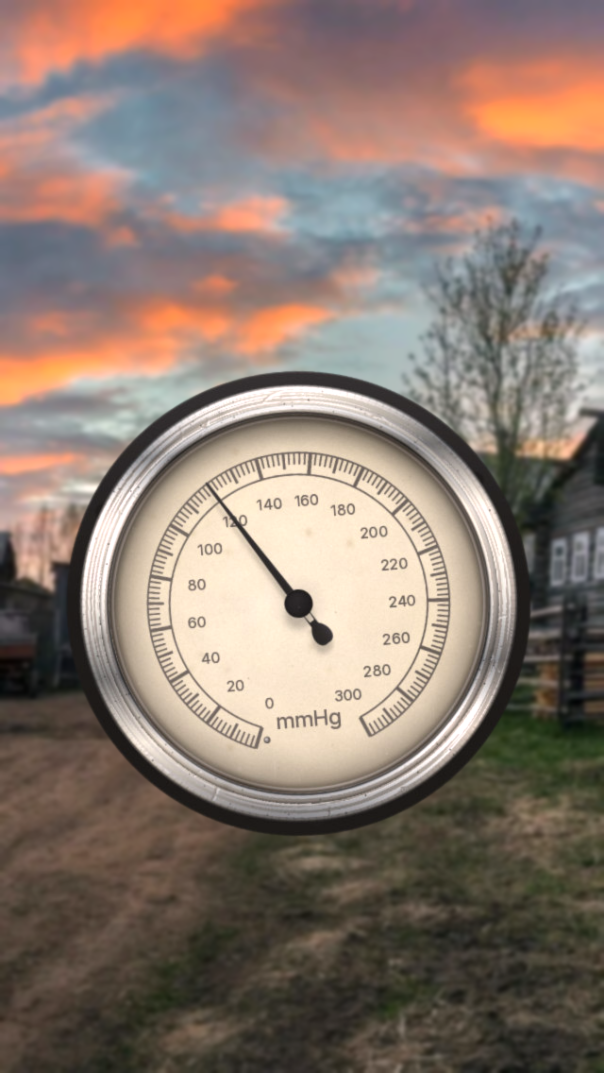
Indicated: 120
